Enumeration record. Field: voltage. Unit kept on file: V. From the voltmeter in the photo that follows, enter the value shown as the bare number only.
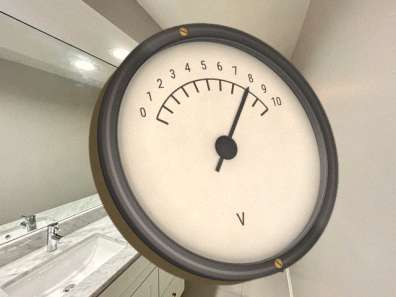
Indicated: 8
